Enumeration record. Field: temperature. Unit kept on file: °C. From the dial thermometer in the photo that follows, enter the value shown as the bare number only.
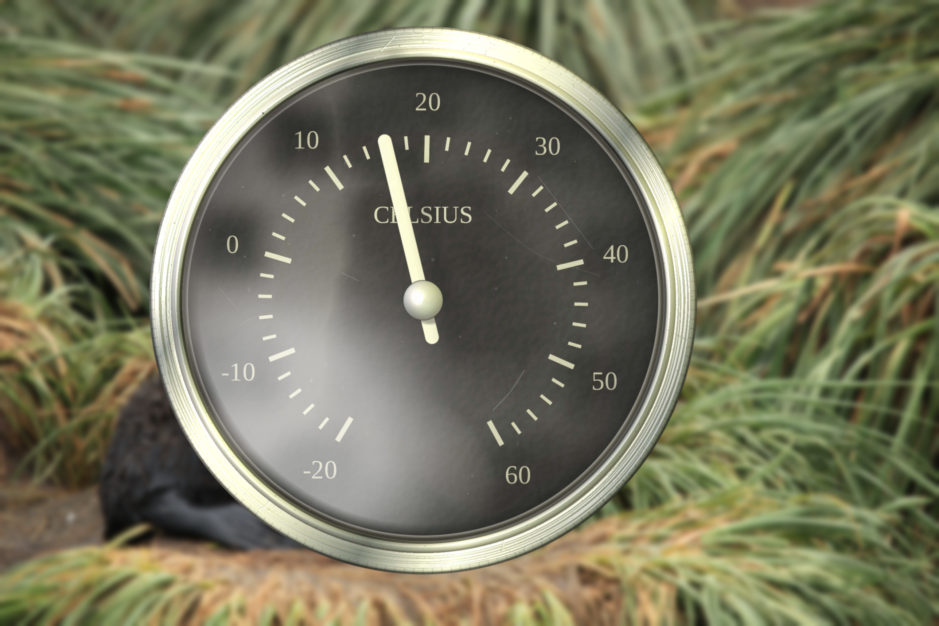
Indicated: 16
